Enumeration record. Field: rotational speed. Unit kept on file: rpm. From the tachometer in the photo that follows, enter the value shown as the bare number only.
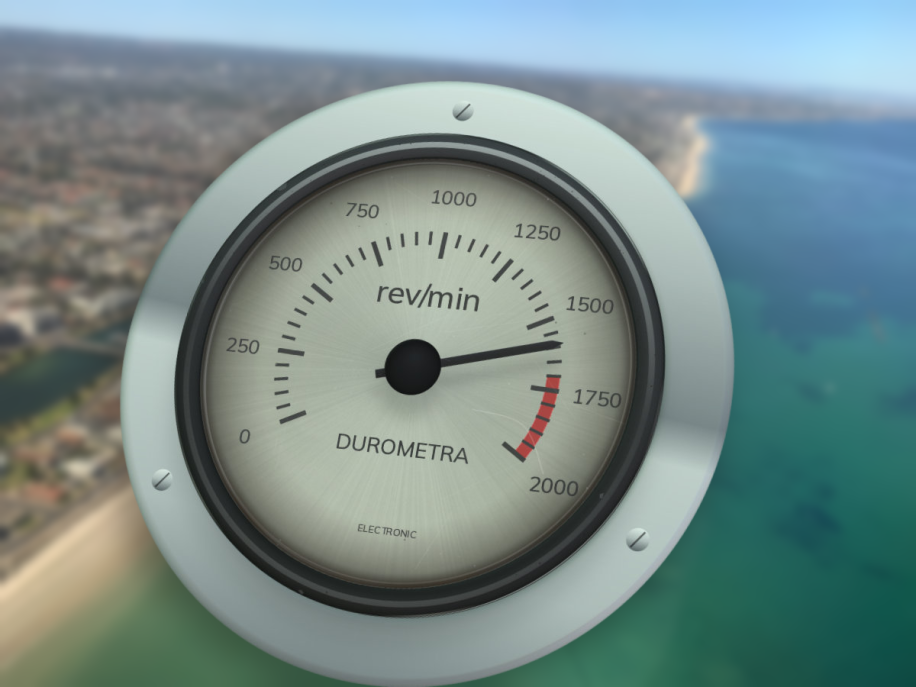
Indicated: 1600
